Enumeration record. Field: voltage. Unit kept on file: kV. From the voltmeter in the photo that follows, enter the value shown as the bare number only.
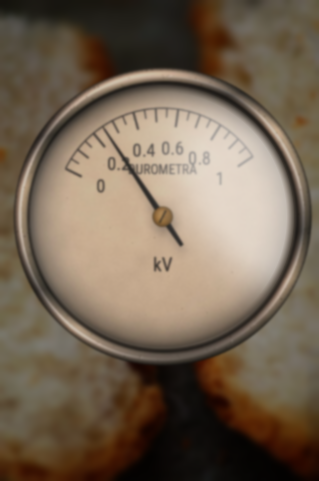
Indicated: 0.25
